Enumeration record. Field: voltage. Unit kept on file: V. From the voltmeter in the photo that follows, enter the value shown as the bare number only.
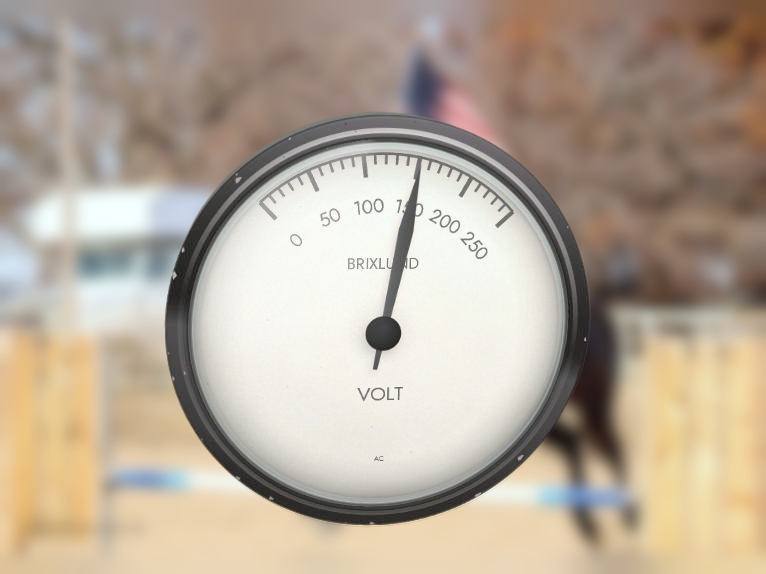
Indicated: 150
